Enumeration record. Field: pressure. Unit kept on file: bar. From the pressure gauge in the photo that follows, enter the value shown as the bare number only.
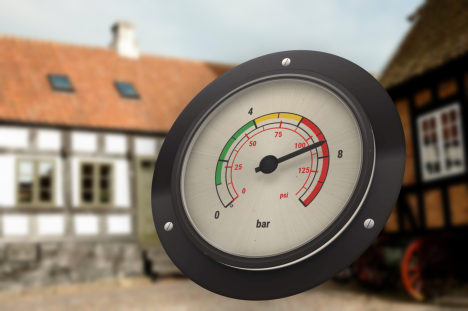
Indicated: 7.5
